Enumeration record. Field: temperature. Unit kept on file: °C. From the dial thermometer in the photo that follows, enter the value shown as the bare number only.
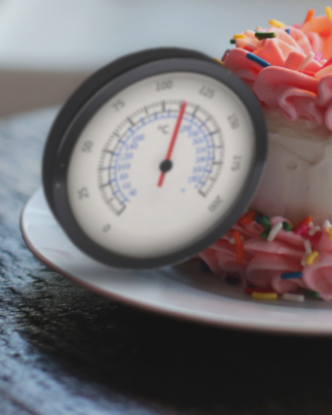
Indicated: 112.5
